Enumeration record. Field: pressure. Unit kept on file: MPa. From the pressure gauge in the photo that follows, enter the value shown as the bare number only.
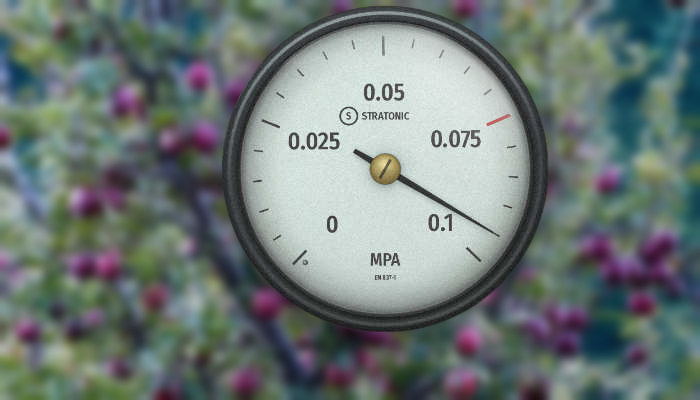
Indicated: 0.095
